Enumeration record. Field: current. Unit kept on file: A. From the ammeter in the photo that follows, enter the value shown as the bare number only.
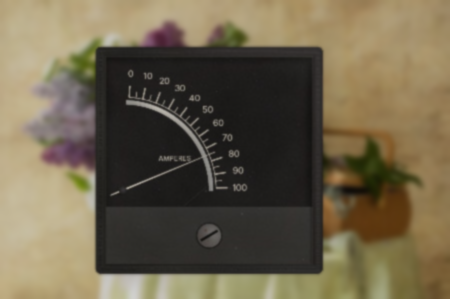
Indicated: 75
